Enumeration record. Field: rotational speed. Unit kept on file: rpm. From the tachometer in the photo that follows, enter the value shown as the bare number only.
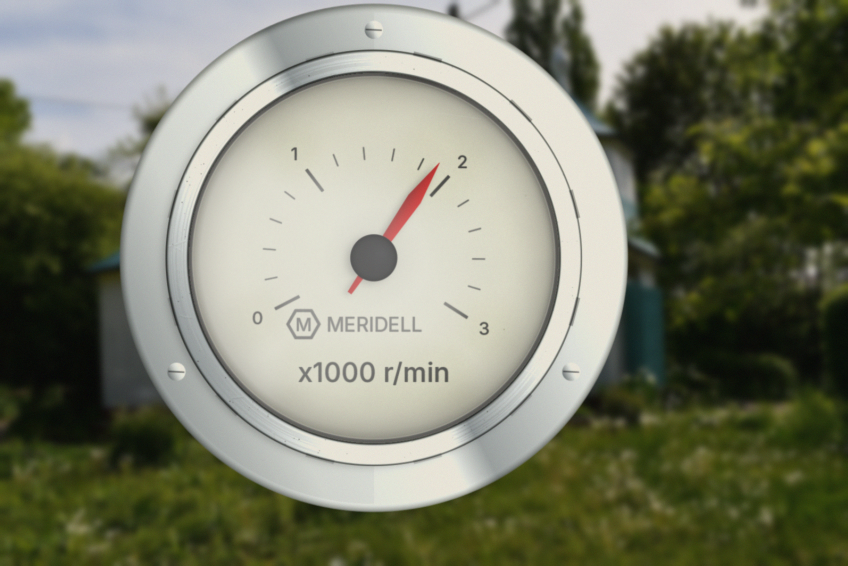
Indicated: 1900
